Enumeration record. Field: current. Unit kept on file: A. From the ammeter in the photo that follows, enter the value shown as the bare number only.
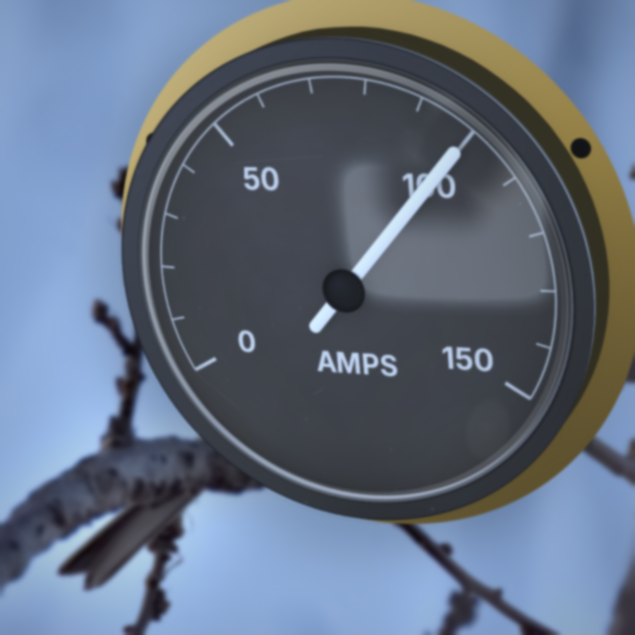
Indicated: 100
